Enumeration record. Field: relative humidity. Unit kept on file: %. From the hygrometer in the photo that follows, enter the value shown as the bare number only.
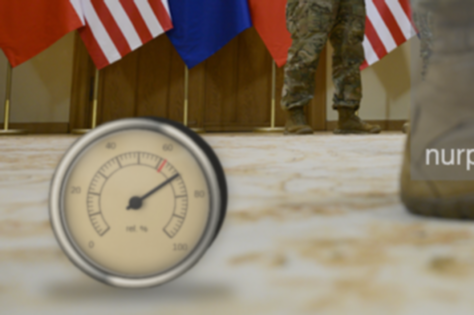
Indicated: 70
